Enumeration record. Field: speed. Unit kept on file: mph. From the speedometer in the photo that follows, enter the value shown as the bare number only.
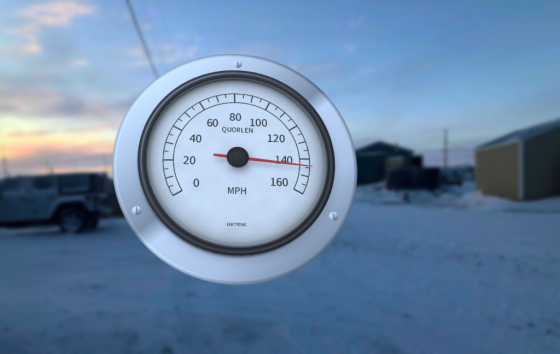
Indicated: 145
